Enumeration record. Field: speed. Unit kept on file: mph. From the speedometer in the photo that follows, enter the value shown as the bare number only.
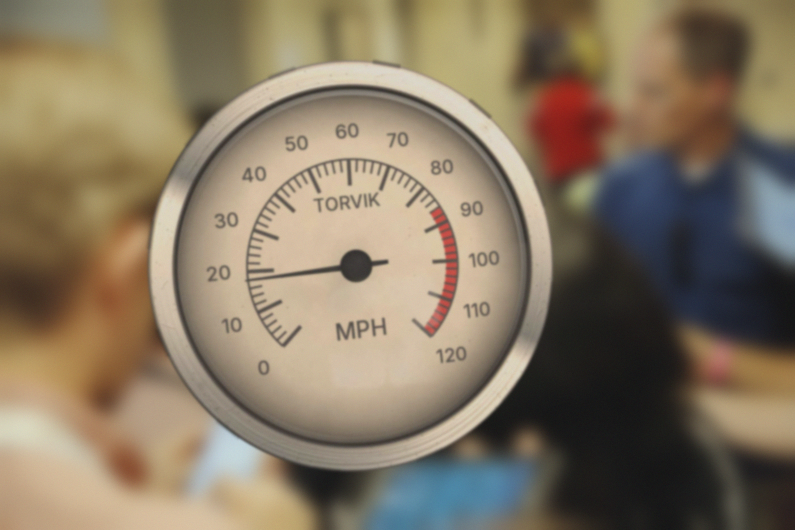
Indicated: 18
